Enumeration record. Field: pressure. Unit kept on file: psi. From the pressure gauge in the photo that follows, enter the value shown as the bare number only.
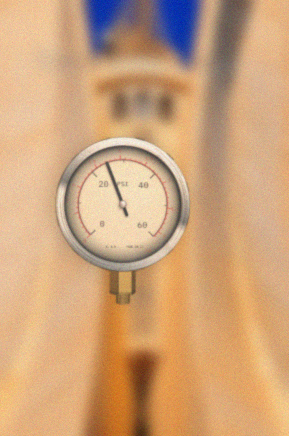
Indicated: 25
